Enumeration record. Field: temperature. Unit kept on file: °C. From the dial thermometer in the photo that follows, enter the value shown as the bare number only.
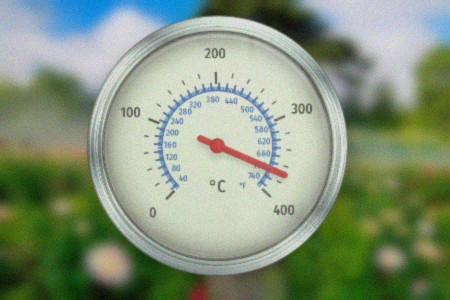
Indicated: 370
